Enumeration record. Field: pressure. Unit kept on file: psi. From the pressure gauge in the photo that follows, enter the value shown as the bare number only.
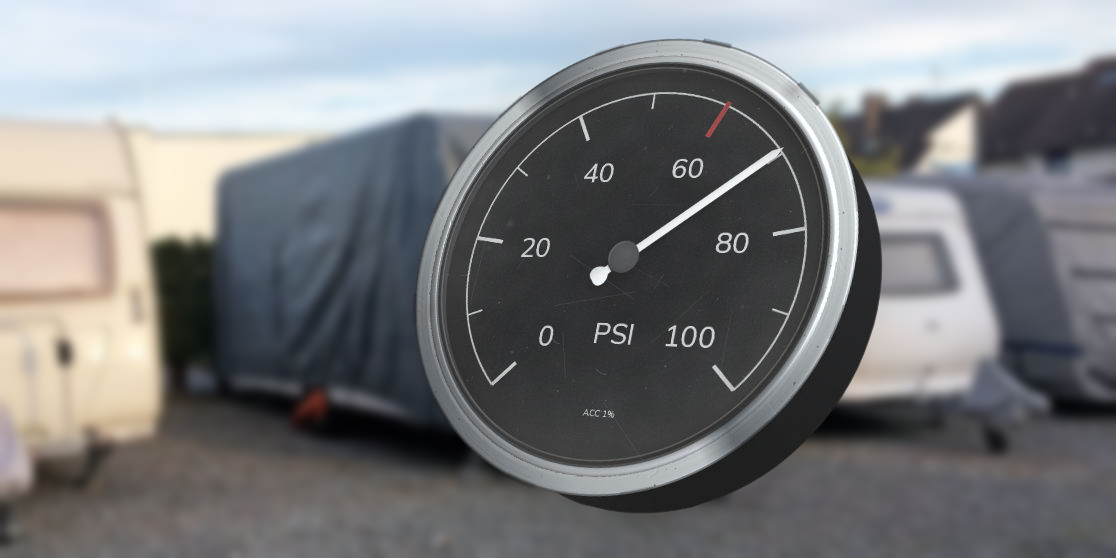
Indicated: 70
